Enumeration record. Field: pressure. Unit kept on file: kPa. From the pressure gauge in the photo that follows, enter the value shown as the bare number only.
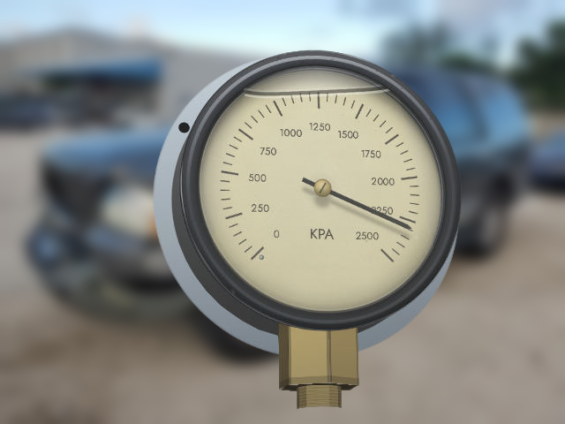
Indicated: 2300
